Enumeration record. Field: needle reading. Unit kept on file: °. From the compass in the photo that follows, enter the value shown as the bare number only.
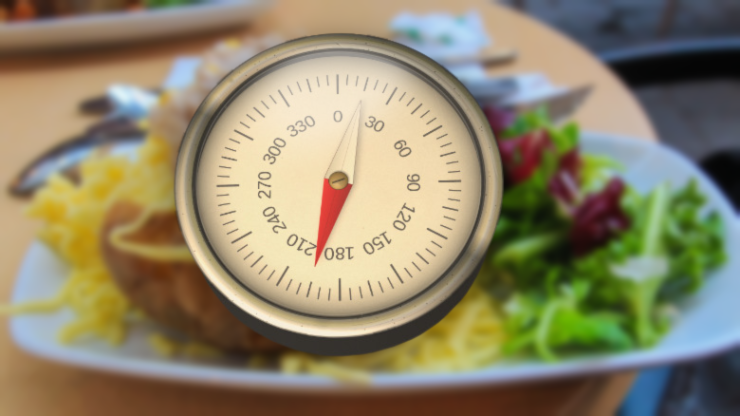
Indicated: 195
